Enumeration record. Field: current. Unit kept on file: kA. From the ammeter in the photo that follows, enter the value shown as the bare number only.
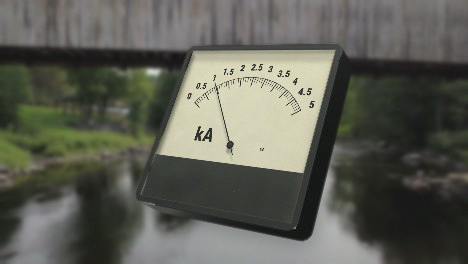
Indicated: 1
